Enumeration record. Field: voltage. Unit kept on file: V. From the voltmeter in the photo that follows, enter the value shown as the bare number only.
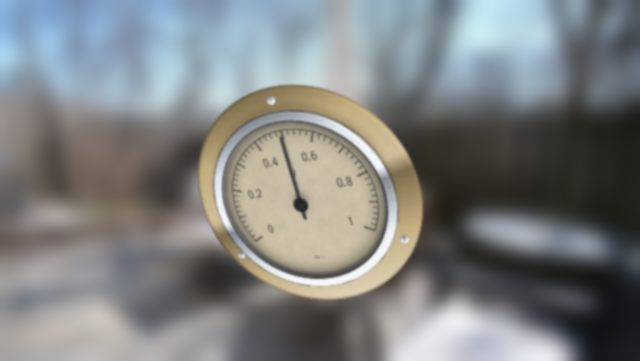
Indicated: 0.5
